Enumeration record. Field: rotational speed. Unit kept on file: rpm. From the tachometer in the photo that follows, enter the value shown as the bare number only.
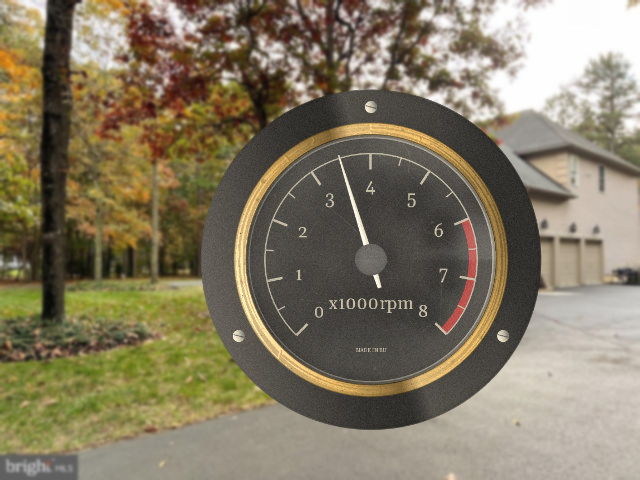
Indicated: 3500
